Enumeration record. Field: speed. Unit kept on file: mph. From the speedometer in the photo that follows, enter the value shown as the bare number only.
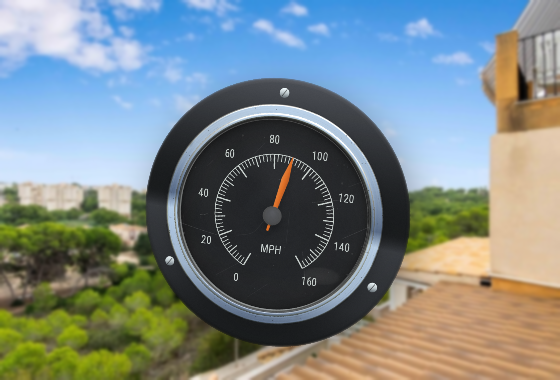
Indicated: 90
